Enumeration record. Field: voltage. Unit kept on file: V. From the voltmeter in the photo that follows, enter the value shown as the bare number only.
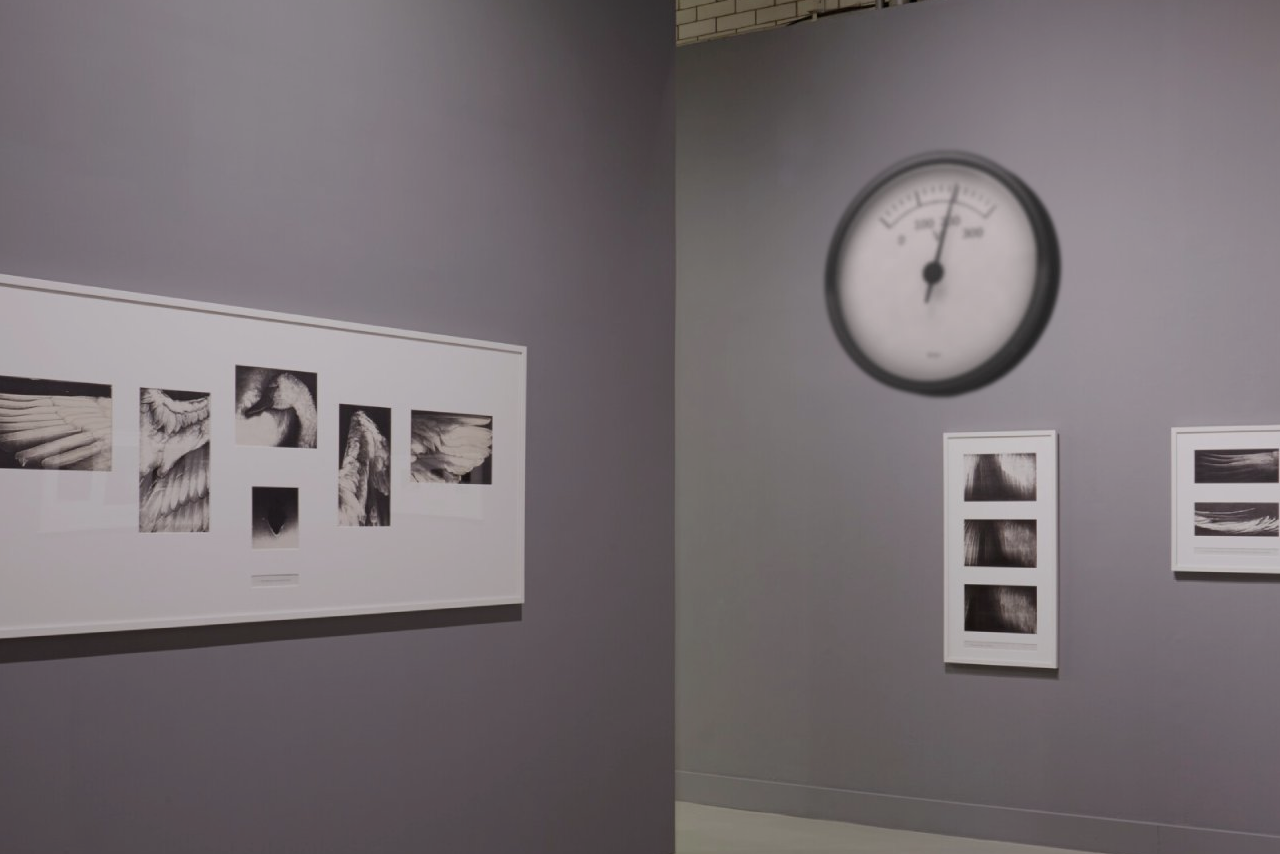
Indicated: 200
